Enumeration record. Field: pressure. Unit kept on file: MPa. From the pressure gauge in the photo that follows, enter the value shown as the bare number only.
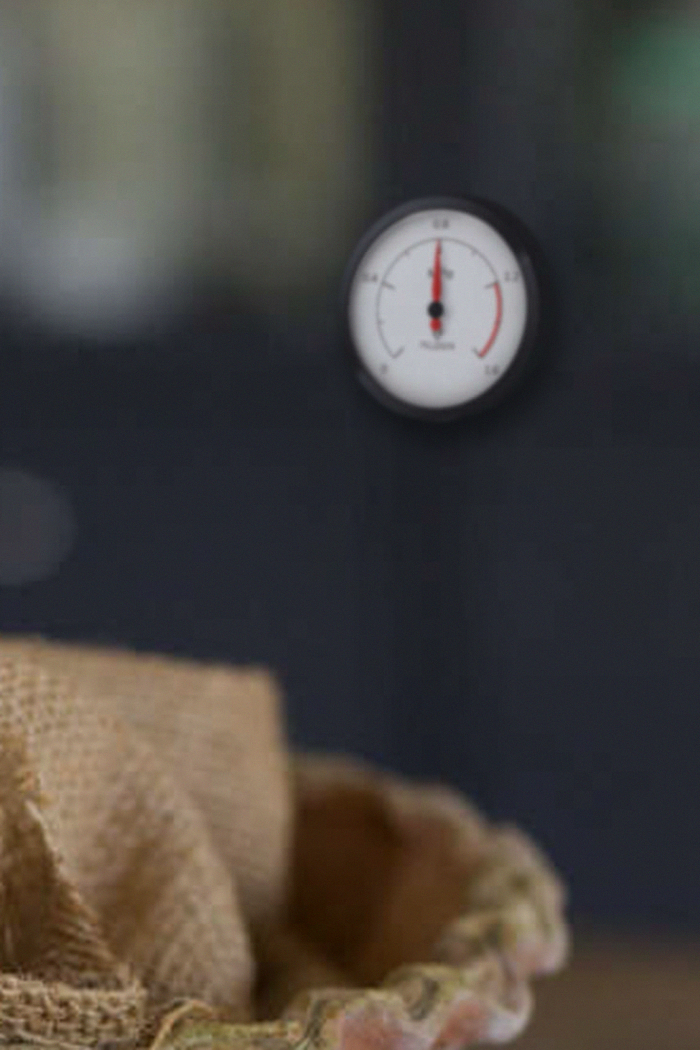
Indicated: 0.8
